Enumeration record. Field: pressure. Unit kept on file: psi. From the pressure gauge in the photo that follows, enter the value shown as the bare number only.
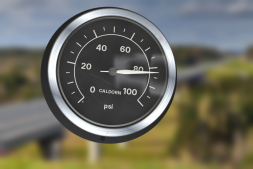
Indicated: 82.5
